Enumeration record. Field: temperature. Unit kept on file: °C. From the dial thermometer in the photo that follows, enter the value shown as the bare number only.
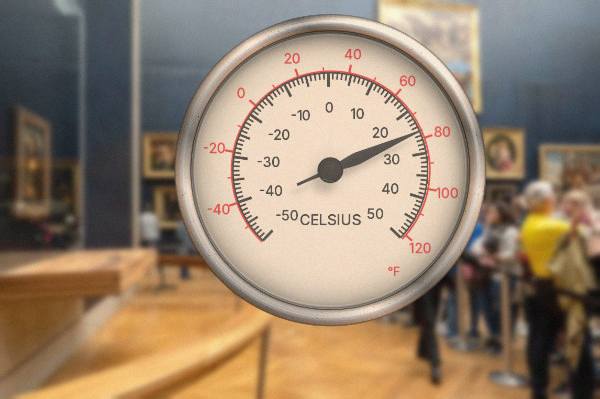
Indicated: 25
